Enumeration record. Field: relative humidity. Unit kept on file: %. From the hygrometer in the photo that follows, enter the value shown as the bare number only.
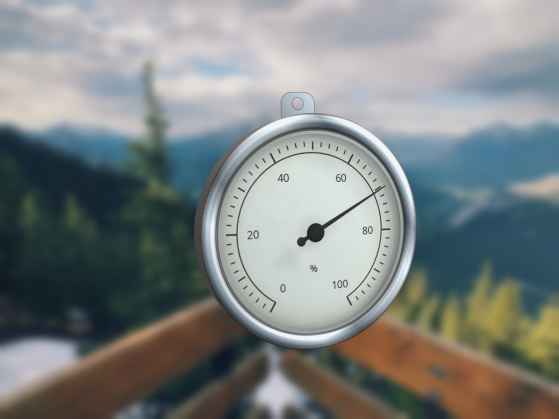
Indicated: 70
